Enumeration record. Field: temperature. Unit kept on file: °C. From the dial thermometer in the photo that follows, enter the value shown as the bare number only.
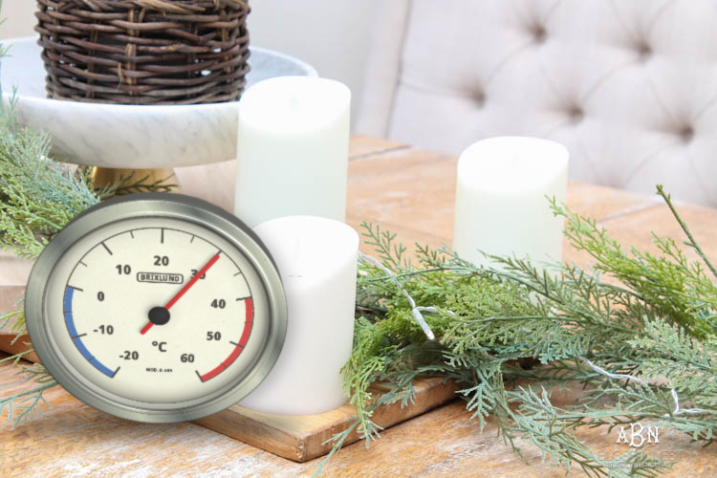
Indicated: 30
